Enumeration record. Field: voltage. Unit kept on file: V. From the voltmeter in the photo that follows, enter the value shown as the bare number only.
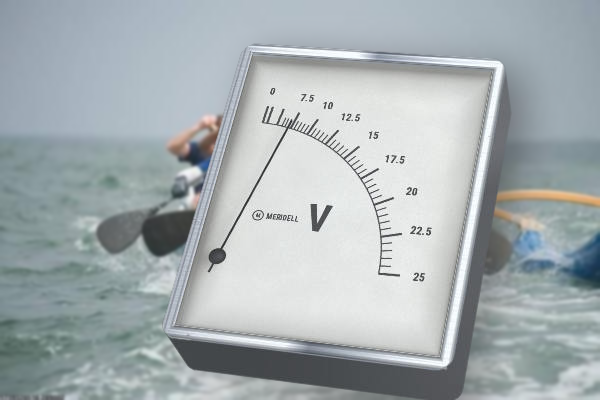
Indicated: 7.5
